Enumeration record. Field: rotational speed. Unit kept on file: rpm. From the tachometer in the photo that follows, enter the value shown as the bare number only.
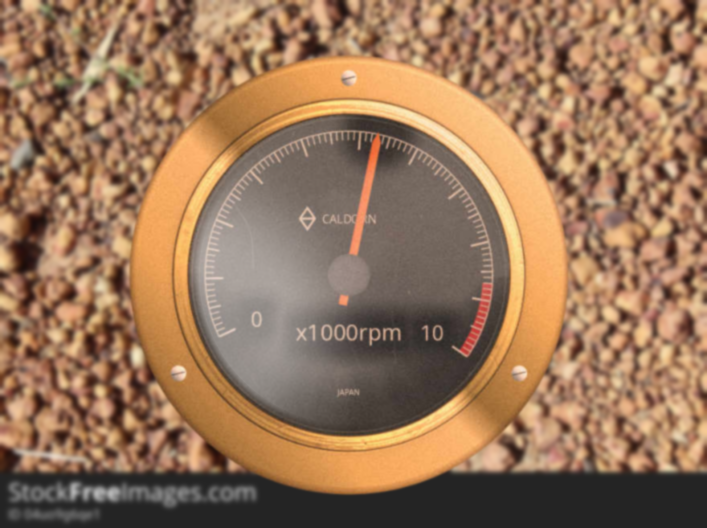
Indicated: 5300
